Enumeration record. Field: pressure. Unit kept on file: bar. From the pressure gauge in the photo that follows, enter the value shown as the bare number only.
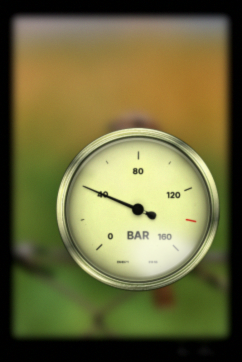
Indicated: 40
